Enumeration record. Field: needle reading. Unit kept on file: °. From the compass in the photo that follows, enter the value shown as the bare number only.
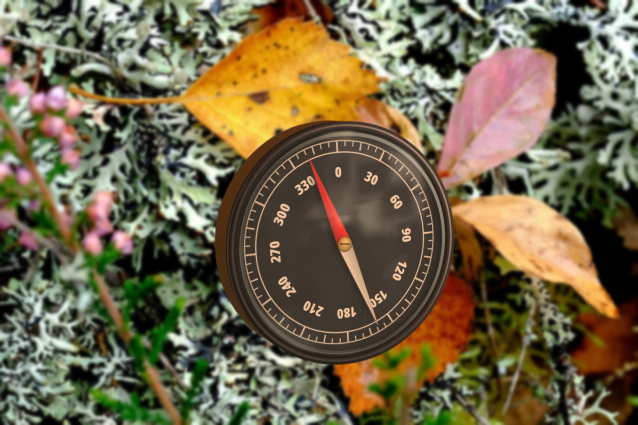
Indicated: 340
